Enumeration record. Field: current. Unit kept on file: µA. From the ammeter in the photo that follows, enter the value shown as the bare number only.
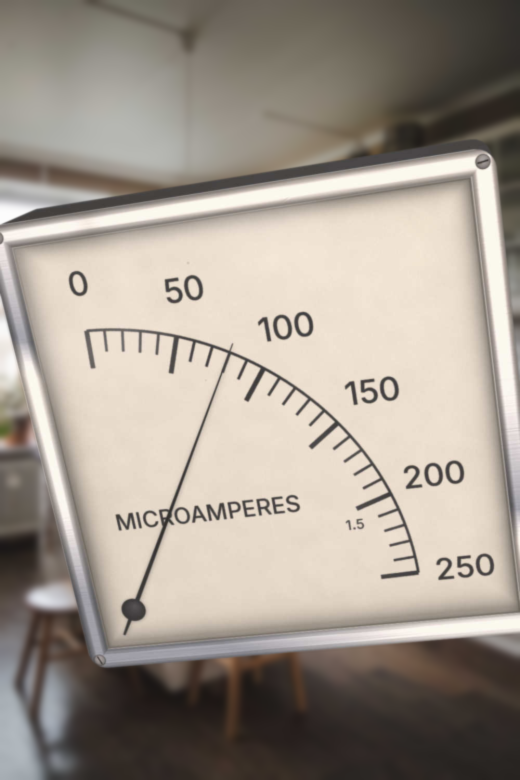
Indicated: 80
